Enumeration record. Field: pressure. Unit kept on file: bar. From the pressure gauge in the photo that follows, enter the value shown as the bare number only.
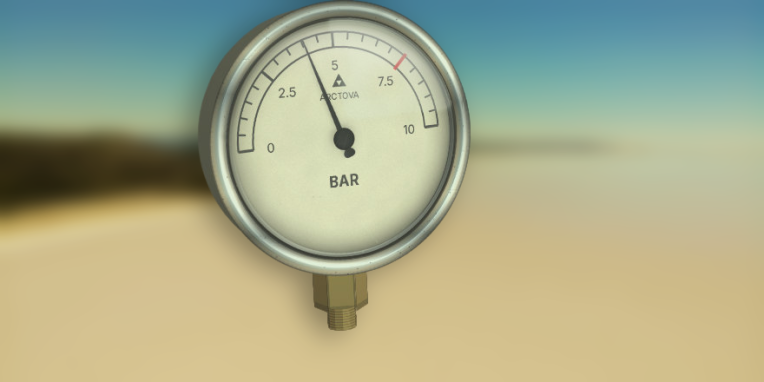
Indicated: 4
